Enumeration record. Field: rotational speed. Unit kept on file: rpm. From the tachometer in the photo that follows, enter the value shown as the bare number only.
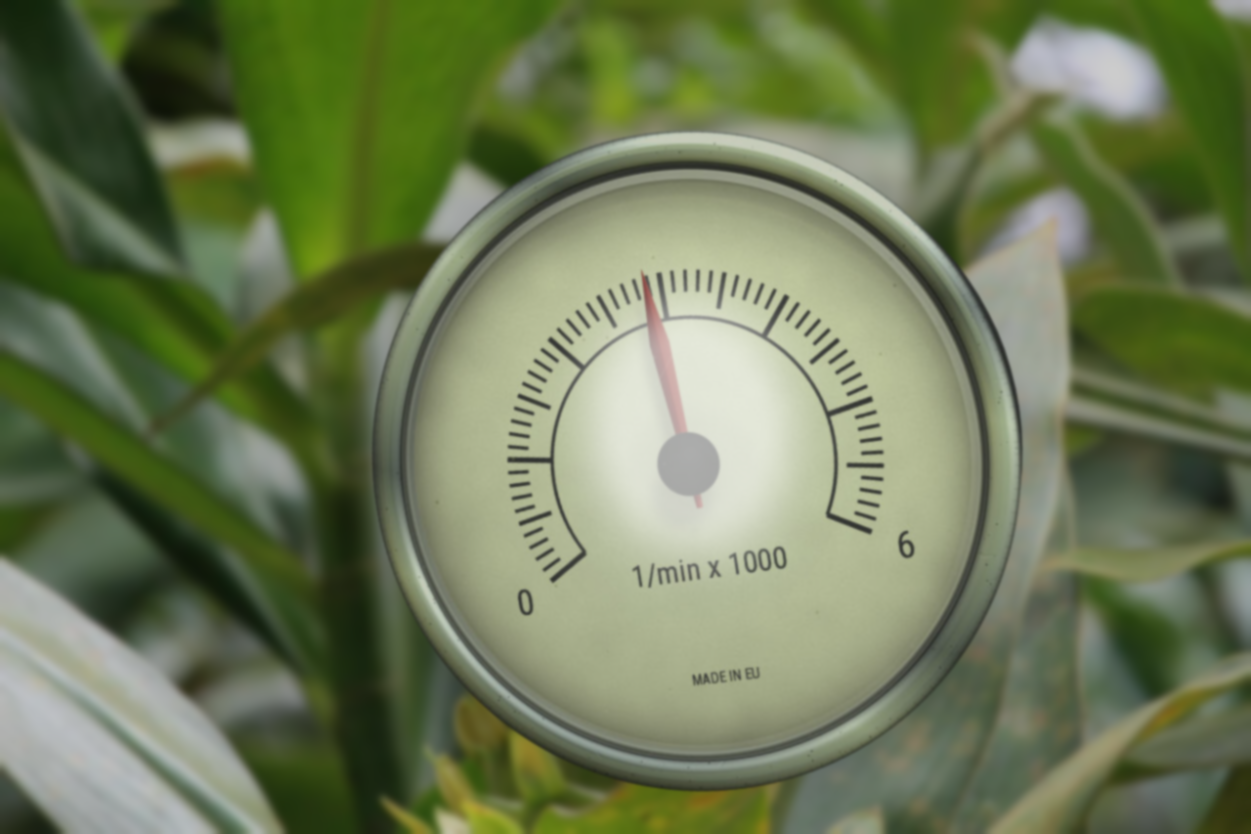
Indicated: 2900
